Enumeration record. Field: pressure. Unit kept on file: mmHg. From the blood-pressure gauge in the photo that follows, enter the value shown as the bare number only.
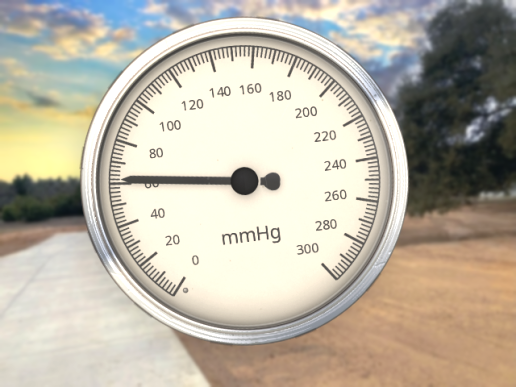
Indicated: 62
